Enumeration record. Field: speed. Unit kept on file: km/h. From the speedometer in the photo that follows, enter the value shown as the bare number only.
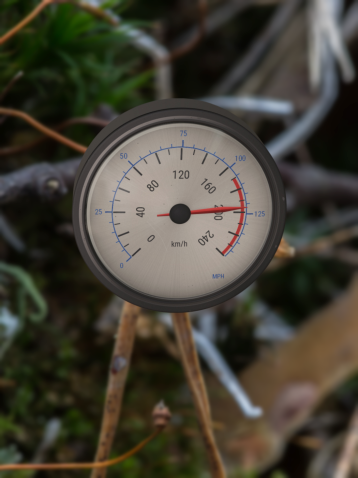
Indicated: 195
